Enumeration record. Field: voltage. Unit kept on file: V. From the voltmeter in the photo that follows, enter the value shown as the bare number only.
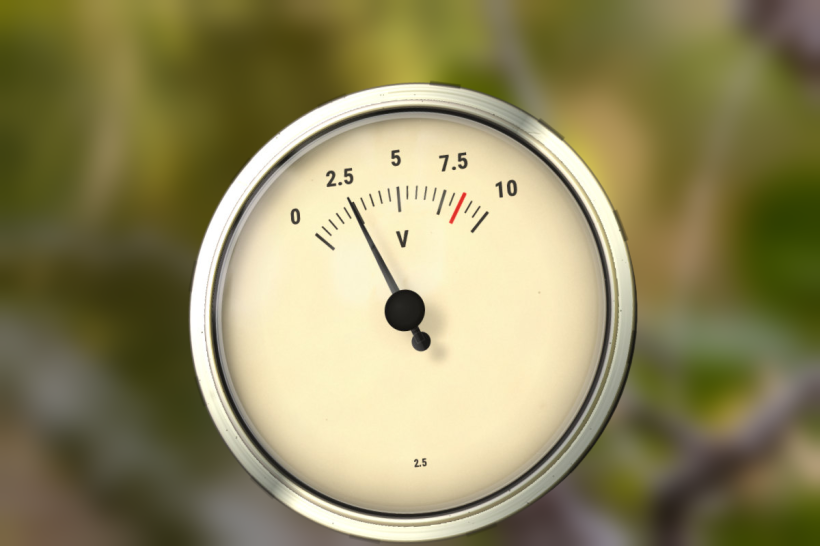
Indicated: 2.5
